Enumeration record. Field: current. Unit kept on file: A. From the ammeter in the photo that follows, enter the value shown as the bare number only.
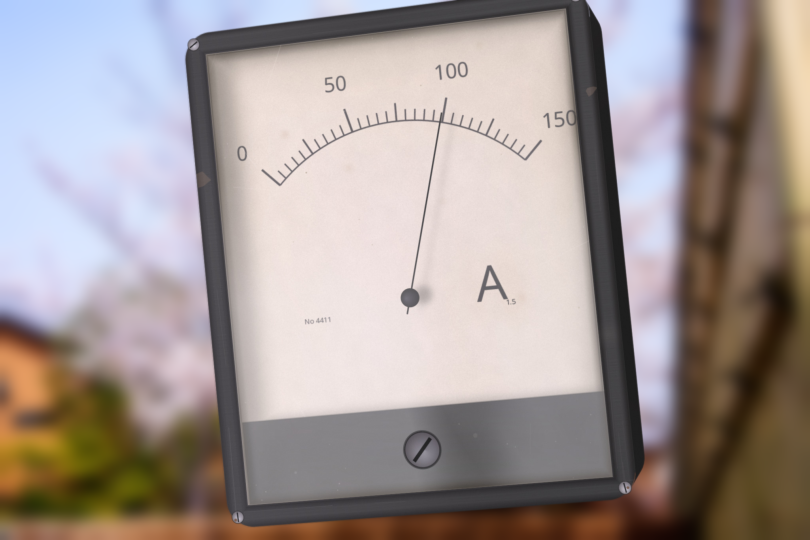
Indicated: 100
